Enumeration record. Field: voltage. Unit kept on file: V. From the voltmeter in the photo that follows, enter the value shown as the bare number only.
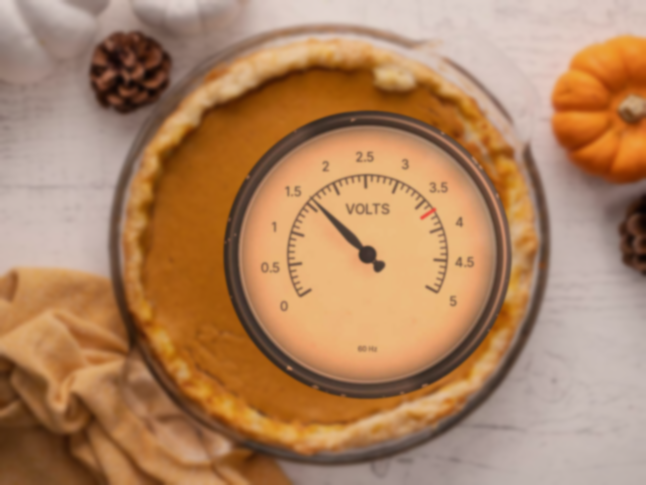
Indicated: 1.6
